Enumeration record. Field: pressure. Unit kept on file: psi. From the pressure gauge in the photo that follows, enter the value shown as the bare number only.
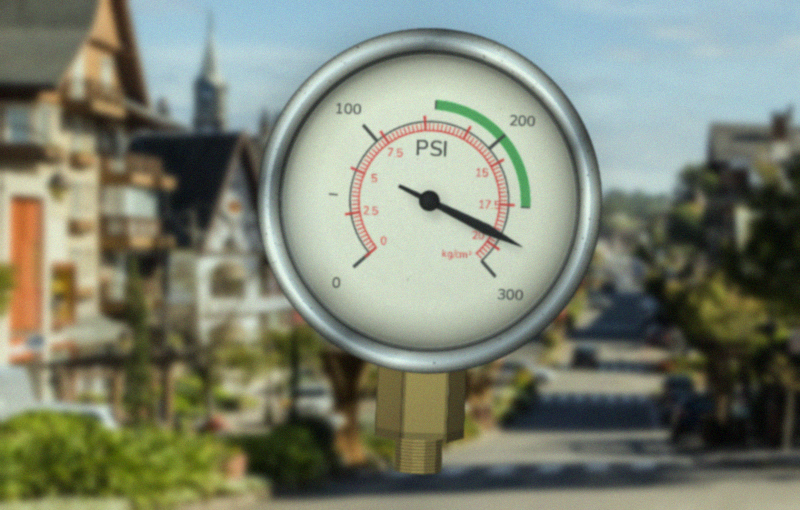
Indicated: 275
